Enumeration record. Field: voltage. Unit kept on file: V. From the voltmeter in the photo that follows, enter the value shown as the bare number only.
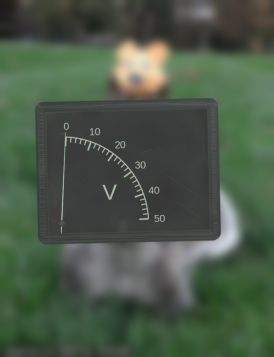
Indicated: 0
